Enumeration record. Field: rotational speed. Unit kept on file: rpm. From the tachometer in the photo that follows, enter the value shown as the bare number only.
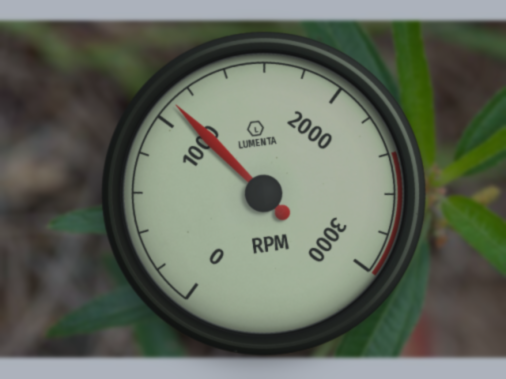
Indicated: 1100
